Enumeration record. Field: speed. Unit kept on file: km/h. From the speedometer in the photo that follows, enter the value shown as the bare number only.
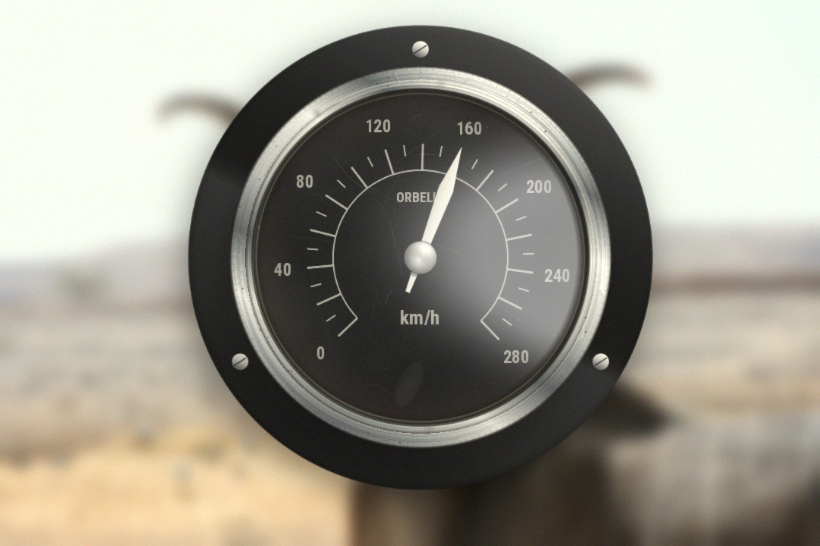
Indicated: 160
